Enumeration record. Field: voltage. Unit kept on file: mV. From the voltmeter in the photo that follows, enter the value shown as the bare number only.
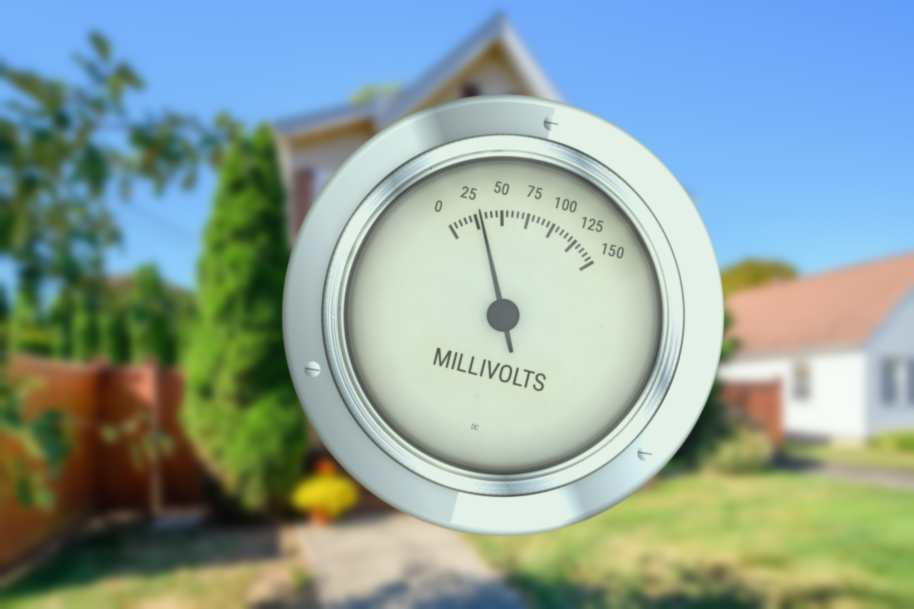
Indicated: 30
